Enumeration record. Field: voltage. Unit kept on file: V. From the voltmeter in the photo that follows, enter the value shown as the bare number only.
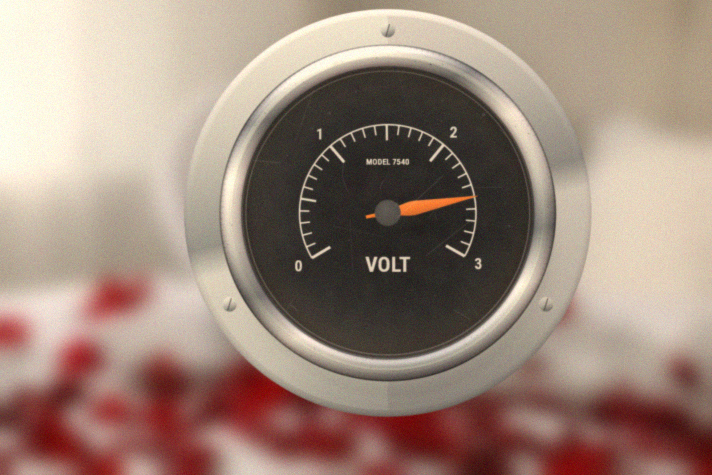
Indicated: 2.5
